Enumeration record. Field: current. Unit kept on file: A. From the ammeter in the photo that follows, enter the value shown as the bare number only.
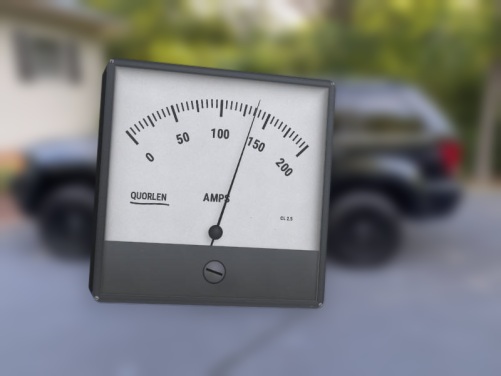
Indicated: 135
